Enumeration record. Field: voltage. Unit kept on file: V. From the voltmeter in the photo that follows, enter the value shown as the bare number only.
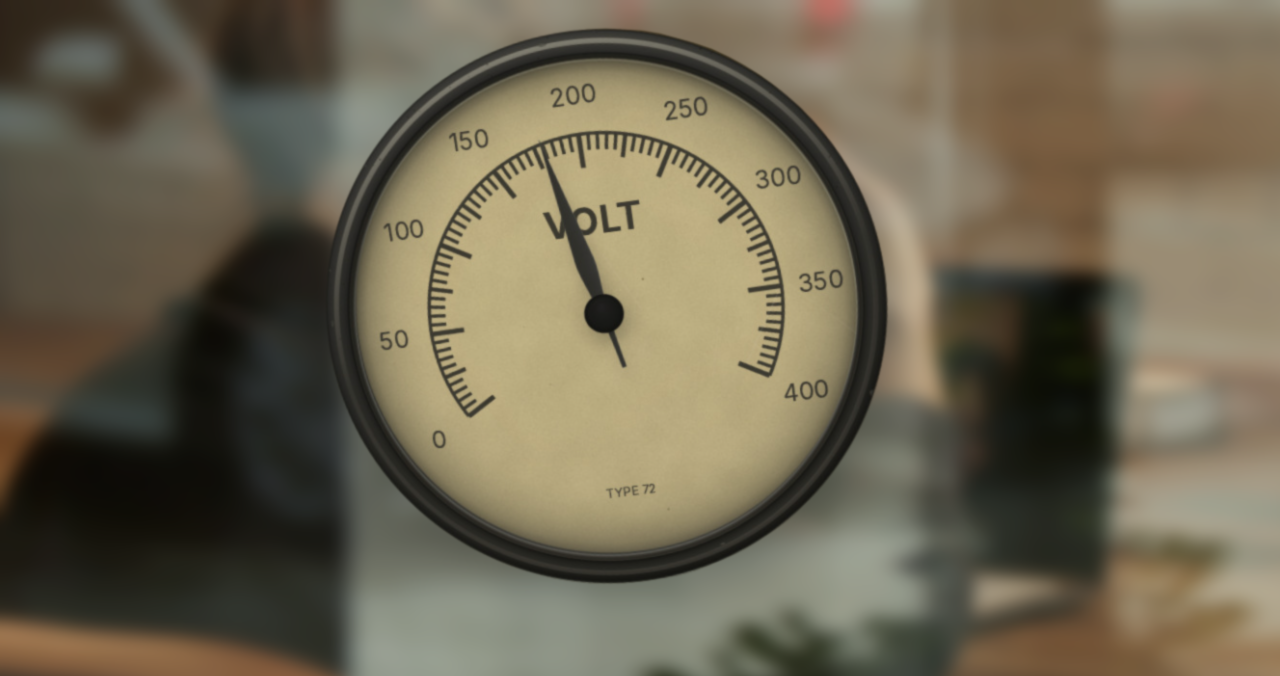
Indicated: 180
